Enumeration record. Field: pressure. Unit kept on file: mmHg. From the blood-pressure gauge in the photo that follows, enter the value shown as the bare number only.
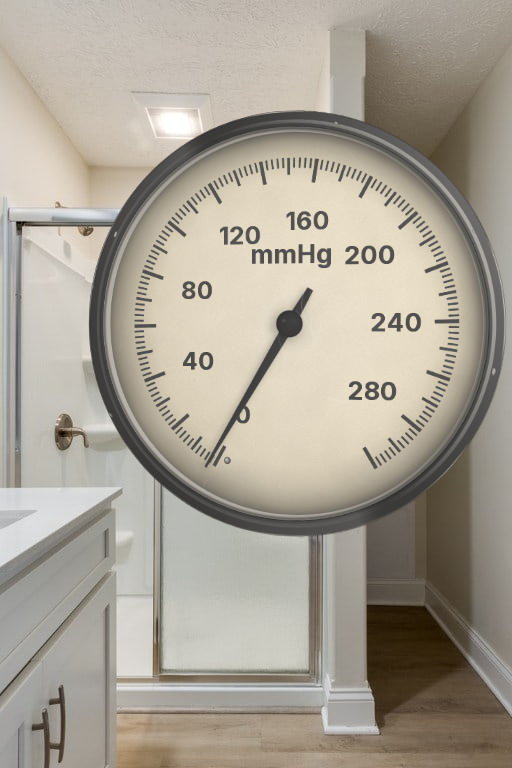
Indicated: 2
